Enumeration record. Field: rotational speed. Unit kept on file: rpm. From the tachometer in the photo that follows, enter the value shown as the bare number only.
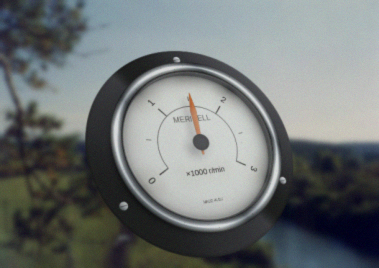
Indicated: 1500
